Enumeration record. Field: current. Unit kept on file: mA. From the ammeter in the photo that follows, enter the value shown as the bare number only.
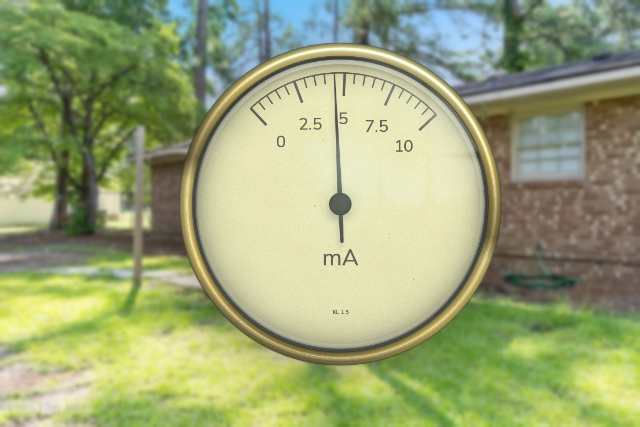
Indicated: 4.5
